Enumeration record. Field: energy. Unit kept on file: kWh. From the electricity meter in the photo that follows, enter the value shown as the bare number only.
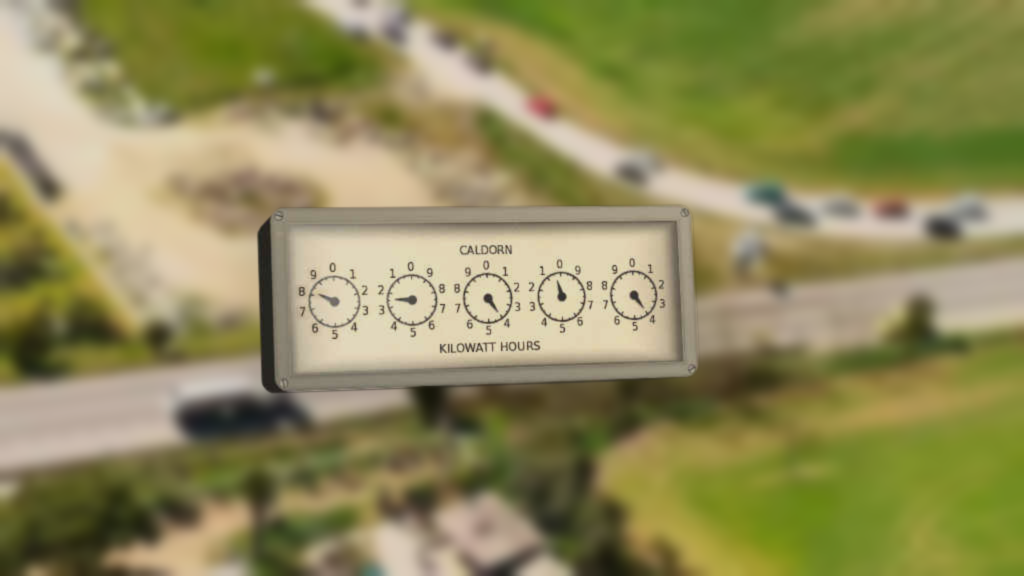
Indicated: 82404
